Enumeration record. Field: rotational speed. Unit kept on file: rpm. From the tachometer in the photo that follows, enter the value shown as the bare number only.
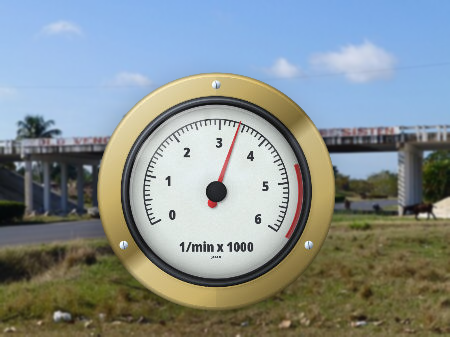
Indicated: 3400
